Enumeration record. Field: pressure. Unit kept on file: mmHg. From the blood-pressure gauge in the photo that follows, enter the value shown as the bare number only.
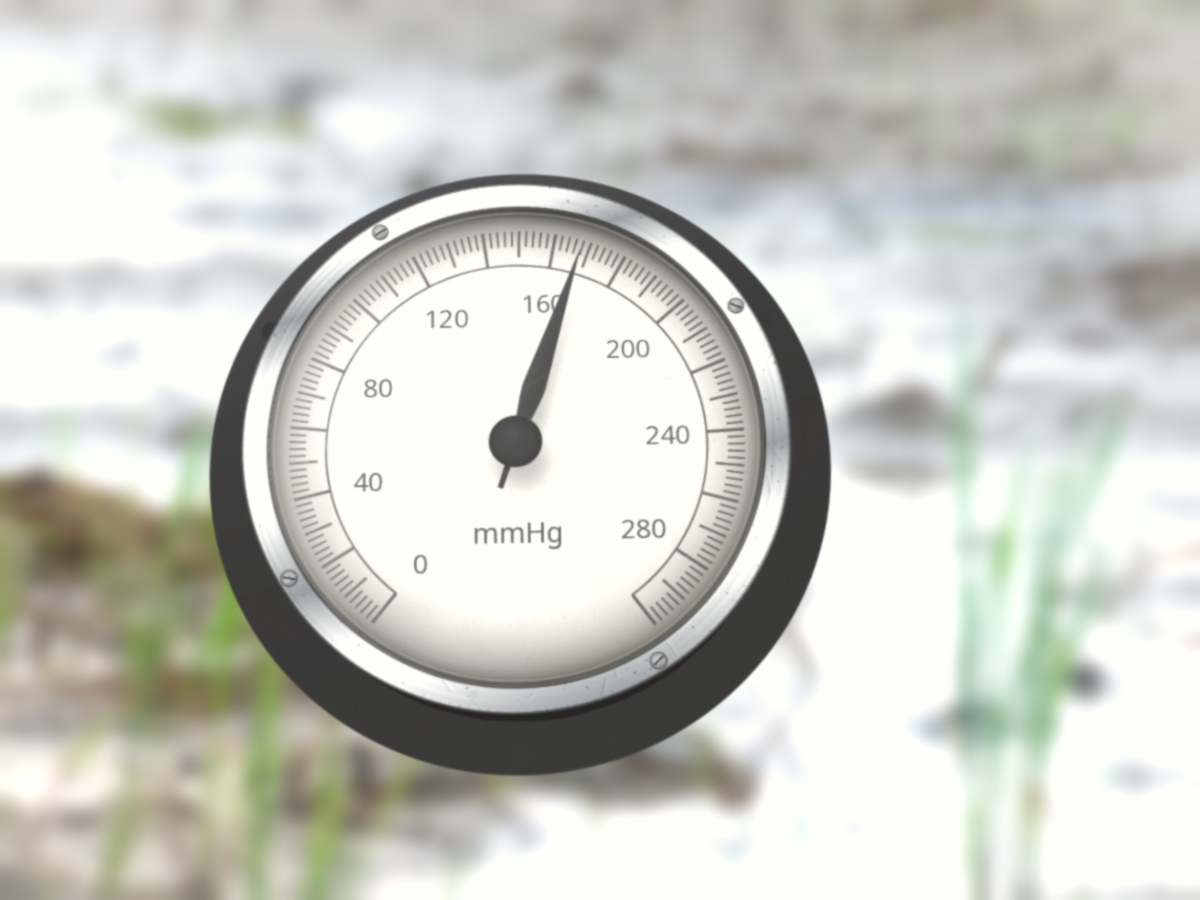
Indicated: 168
